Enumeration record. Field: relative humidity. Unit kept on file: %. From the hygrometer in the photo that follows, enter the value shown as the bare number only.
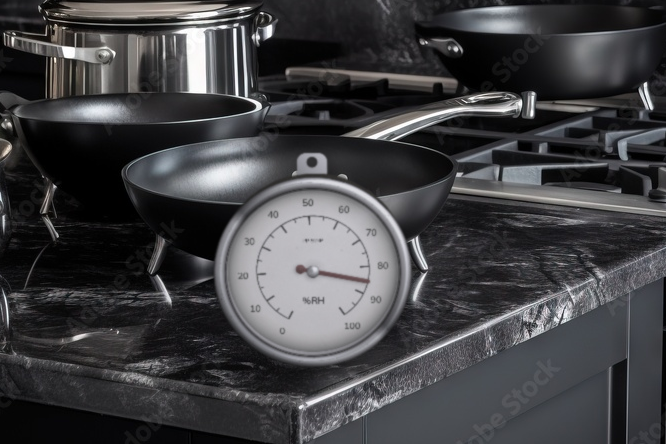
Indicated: 85
